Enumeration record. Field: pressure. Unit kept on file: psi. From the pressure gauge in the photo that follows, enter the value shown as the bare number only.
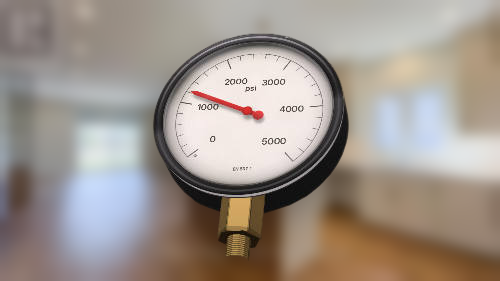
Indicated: 1200
